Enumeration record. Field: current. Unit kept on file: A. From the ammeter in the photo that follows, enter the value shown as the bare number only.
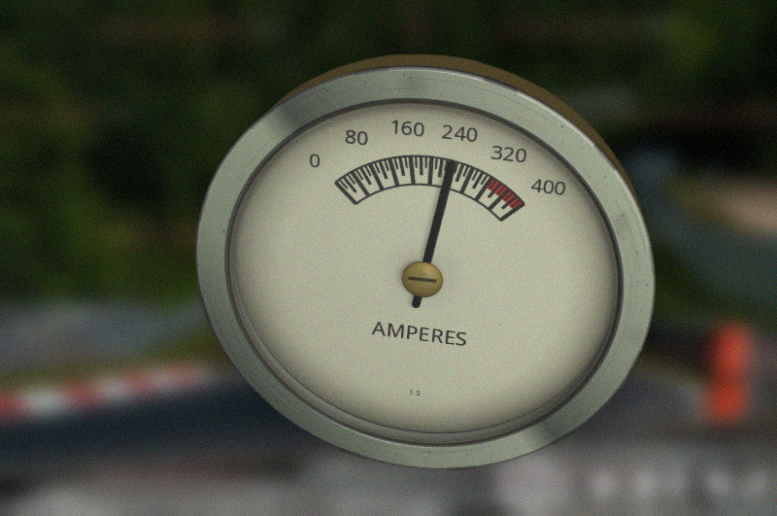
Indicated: 240
